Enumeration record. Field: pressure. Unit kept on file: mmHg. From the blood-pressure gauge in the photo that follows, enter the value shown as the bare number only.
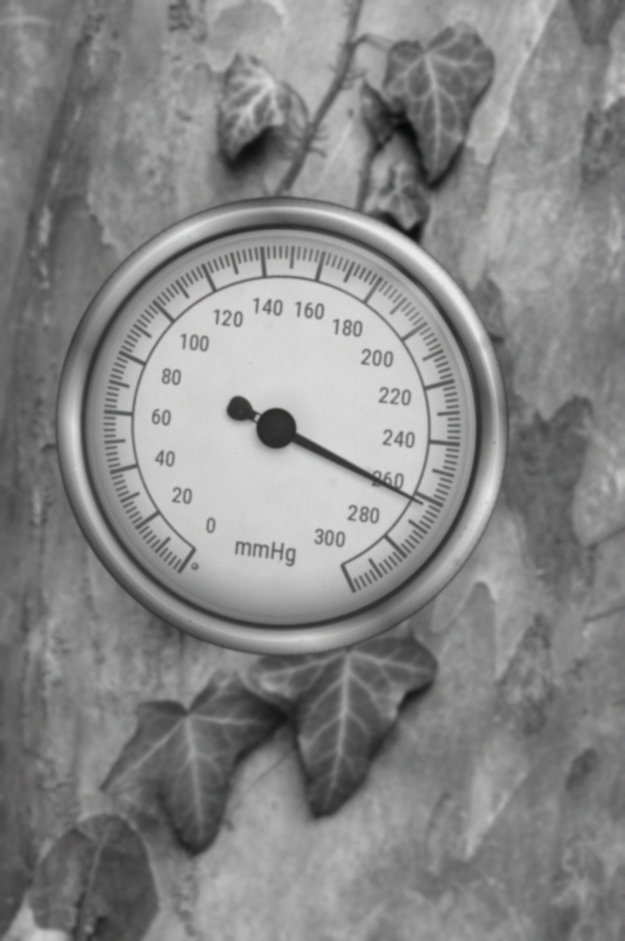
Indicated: 262
